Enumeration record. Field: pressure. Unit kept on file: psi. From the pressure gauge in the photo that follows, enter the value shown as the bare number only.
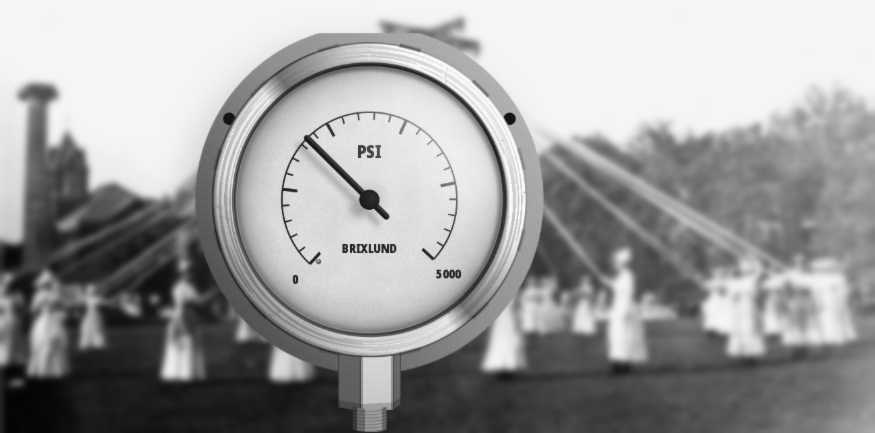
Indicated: 1700
